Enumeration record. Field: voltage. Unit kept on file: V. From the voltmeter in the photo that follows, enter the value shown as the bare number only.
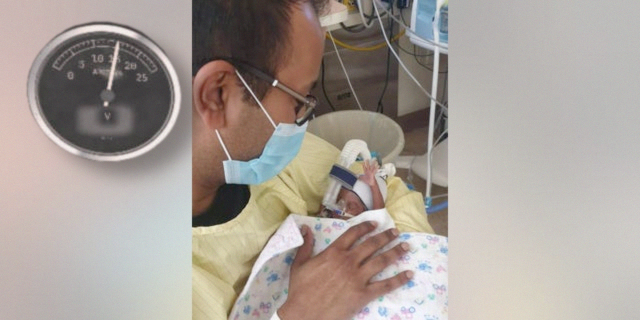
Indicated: 15
